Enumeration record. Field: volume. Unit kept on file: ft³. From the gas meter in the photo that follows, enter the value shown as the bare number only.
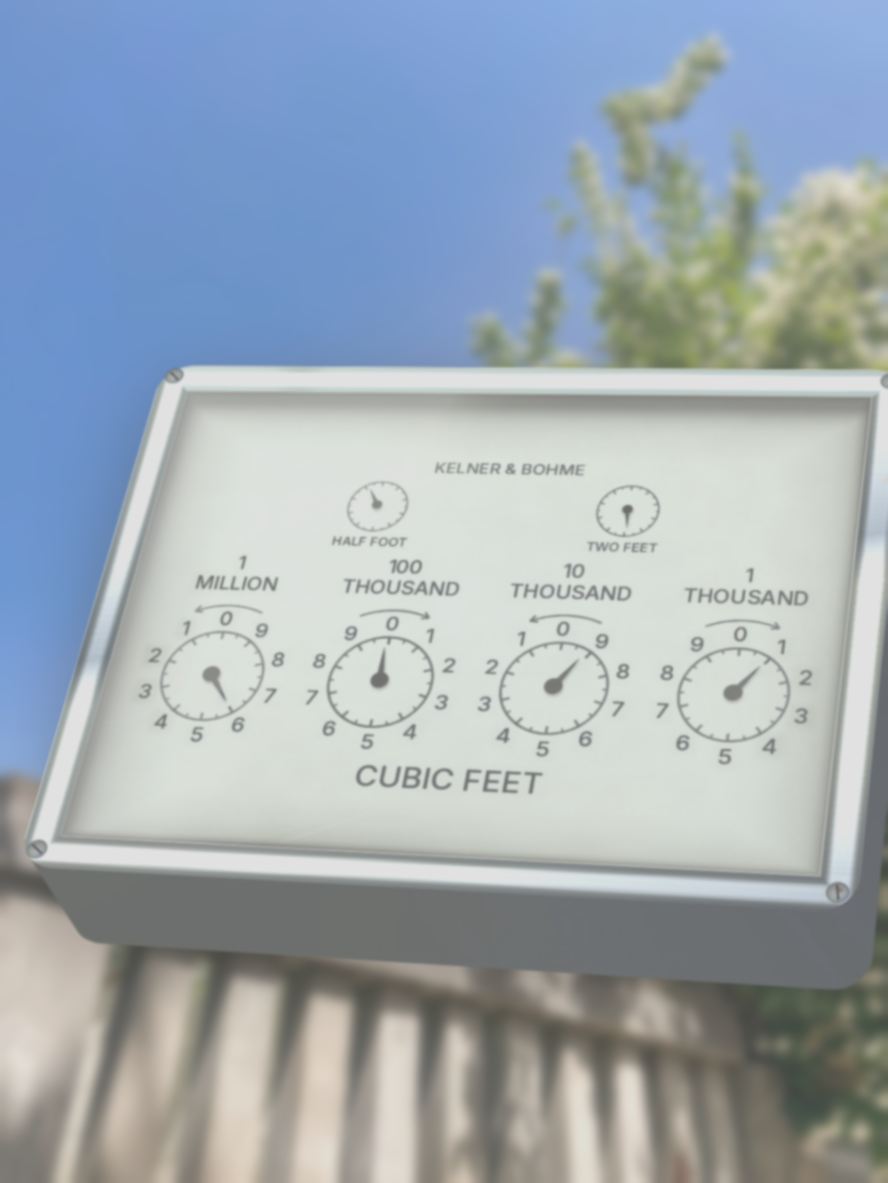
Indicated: 599100
